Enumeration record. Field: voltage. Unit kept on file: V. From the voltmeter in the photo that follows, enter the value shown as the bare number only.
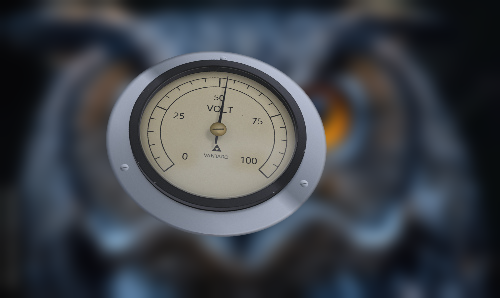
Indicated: 52.5
